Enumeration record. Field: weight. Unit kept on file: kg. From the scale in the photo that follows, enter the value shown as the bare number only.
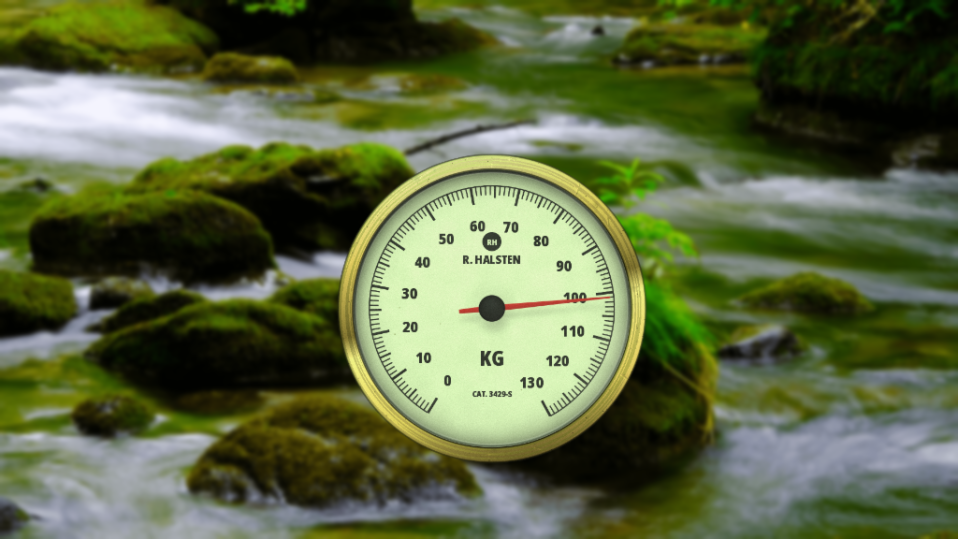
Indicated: 101
